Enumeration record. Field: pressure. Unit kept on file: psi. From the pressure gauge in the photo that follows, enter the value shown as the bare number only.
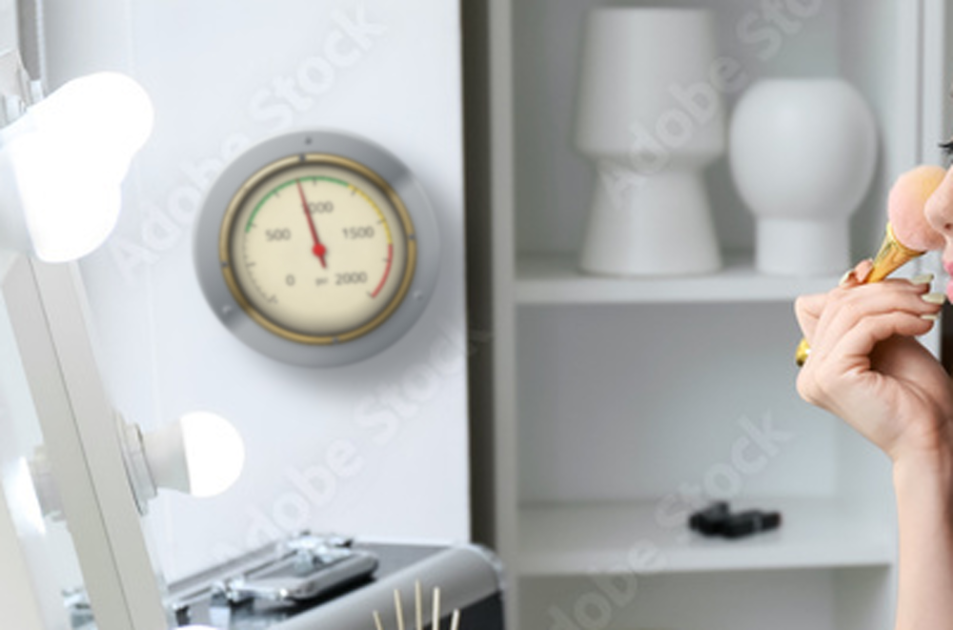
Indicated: 900
